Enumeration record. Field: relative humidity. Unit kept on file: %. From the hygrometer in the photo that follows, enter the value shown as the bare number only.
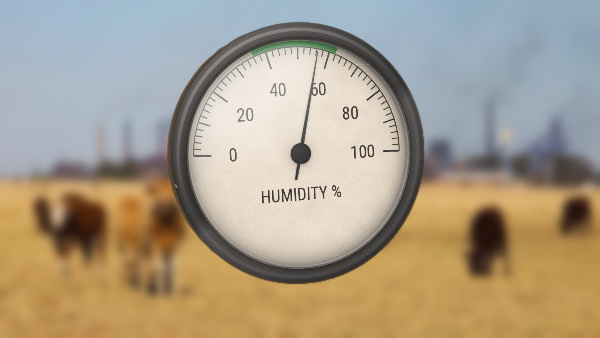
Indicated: 56
